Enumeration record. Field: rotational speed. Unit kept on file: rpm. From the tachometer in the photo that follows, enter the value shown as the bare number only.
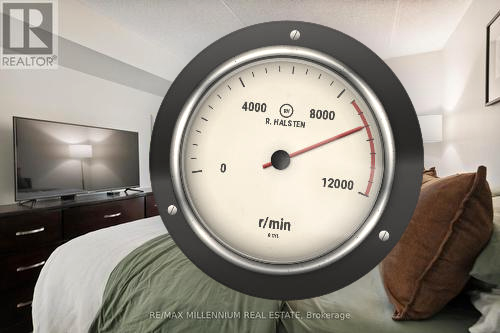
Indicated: 9500
